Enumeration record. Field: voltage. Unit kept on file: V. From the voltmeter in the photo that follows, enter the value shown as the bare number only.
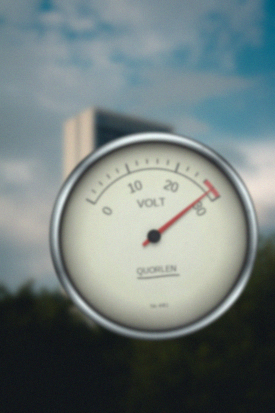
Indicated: 28
